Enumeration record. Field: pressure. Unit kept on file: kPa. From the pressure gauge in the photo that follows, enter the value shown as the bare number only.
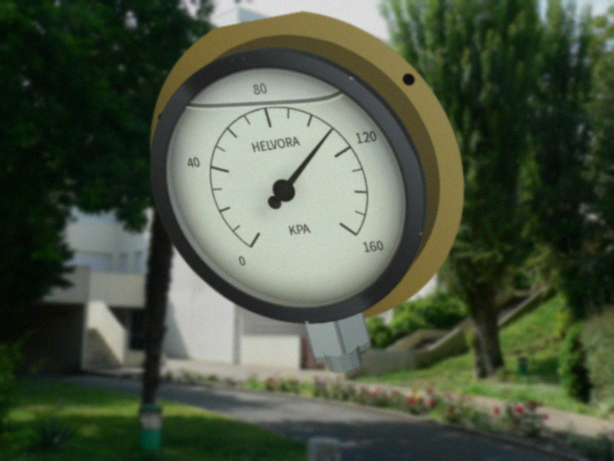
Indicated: 110
